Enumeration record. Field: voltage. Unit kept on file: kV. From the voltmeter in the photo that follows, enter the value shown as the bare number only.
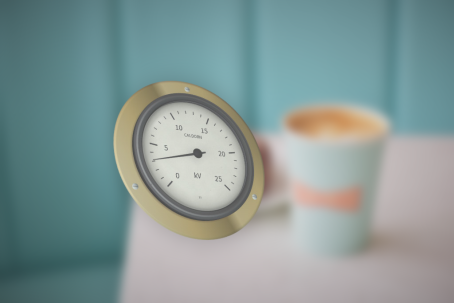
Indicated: 3
